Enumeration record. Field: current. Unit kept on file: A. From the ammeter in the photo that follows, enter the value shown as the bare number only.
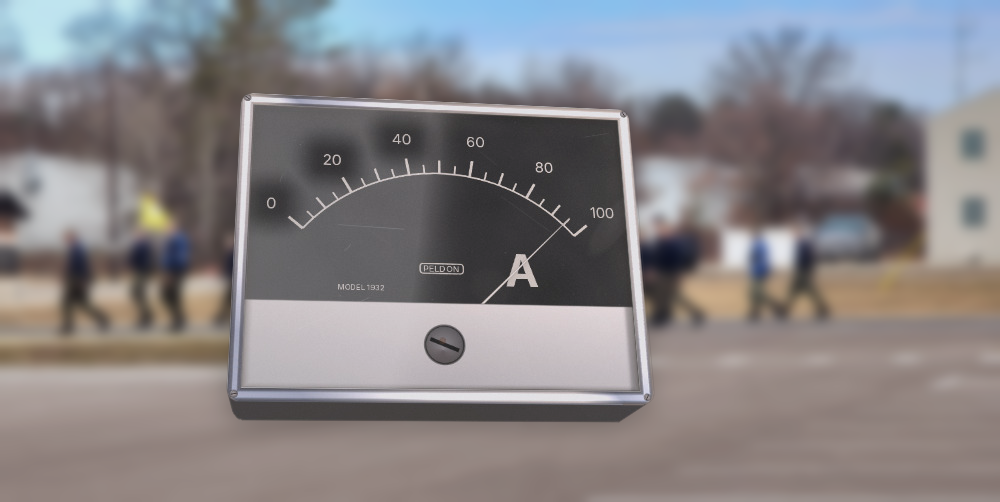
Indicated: 95
